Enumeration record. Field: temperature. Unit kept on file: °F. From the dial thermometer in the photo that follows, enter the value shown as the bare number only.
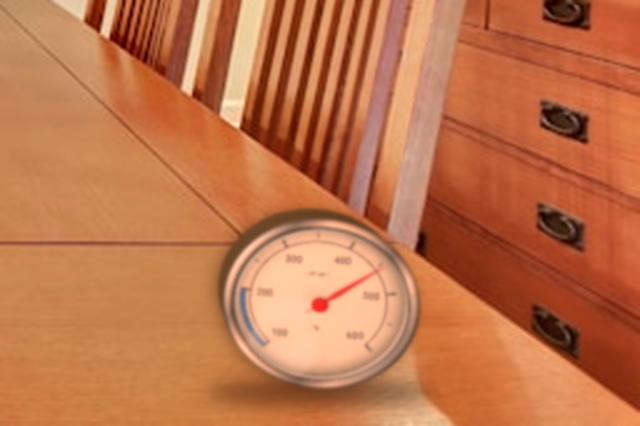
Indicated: 450
